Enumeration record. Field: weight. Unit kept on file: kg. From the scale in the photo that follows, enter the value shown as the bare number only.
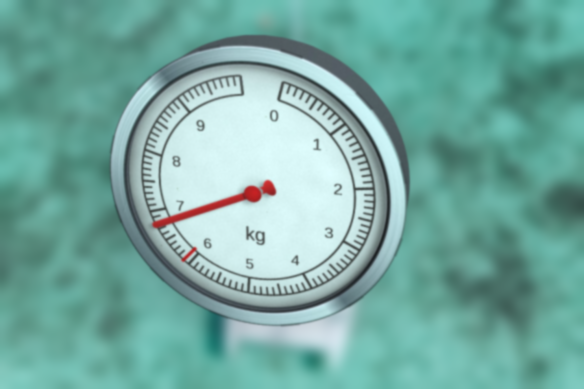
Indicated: 6.8
